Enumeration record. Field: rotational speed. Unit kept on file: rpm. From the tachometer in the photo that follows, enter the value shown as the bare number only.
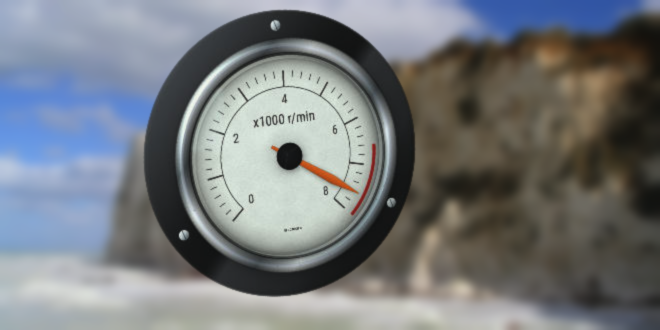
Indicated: 7600
